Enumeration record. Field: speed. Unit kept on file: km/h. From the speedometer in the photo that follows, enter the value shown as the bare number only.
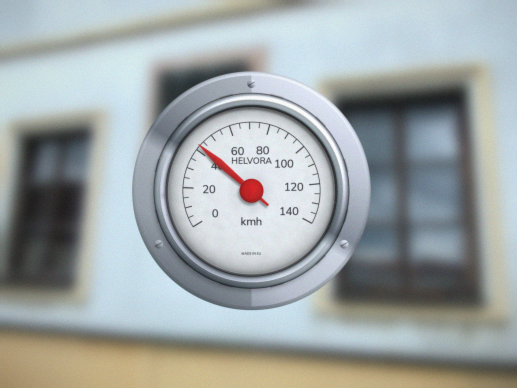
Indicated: 42.5
